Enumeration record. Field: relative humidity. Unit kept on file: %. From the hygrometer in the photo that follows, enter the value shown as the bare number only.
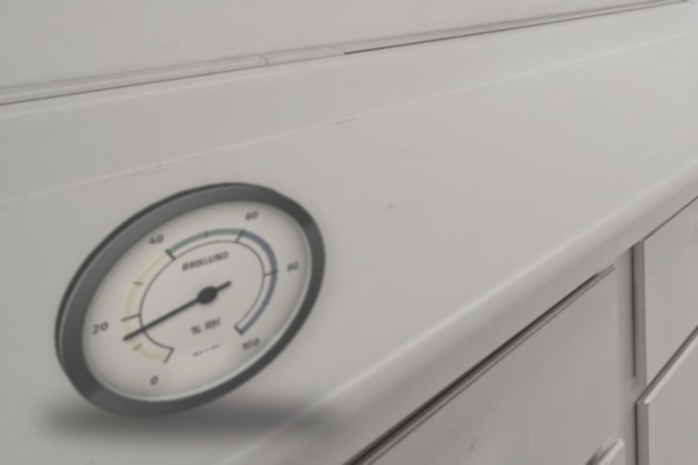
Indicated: 15
